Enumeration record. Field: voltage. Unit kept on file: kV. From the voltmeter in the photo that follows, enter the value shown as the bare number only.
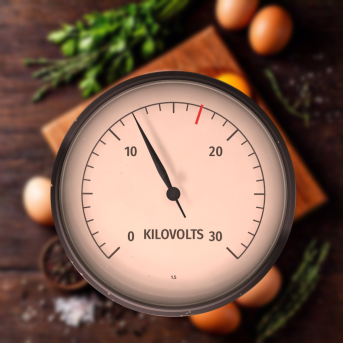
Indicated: 12
